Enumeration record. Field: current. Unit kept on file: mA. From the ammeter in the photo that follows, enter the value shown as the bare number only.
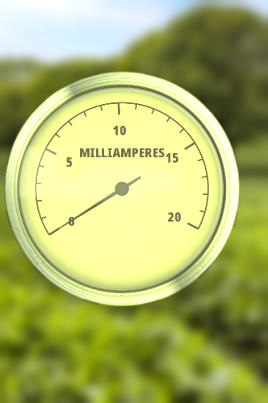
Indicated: 0
